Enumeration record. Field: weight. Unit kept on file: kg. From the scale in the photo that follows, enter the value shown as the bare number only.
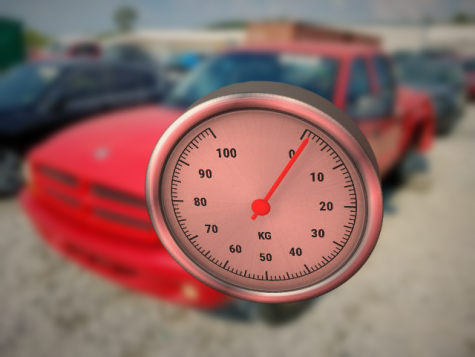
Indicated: 1
